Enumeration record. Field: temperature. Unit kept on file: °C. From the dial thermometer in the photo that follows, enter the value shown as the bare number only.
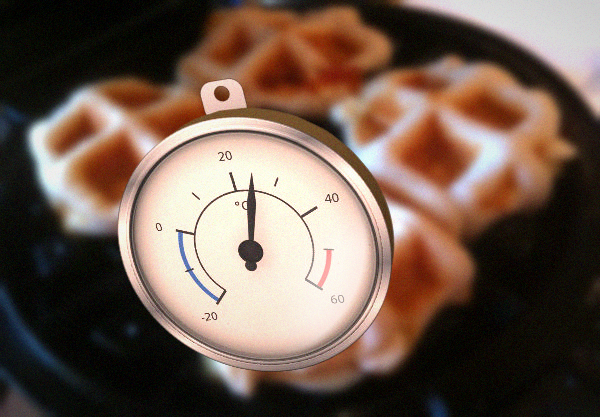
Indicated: 25
